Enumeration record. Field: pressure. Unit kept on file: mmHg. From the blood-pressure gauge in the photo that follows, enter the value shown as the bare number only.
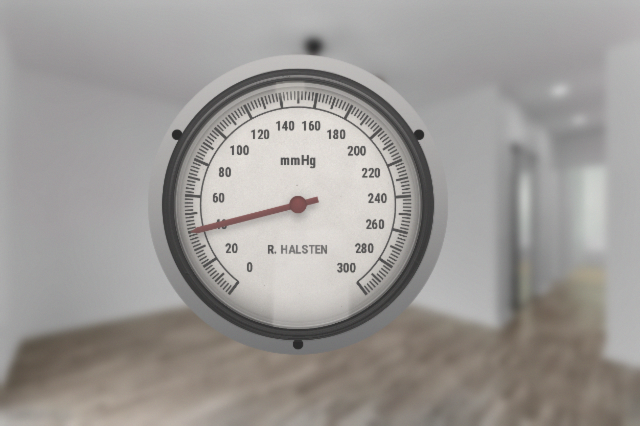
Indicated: 40
